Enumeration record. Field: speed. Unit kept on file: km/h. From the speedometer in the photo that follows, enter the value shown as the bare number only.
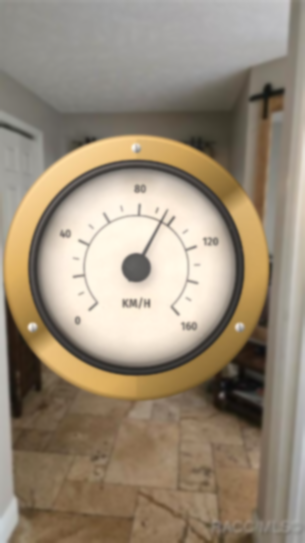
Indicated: 95
